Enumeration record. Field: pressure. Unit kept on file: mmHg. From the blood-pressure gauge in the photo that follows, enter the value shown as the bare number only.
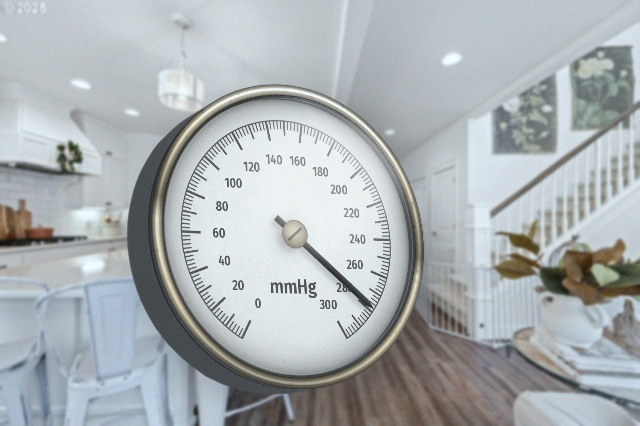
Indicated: 280
